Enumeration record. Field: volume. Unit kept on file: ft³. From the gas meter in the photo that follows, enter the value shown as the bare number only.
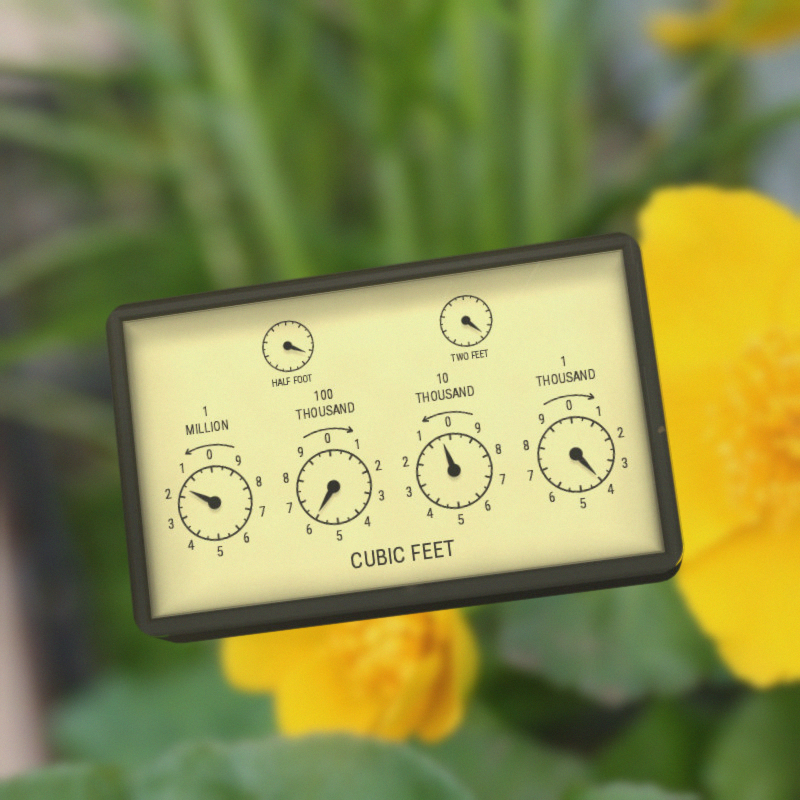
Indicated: 160400
